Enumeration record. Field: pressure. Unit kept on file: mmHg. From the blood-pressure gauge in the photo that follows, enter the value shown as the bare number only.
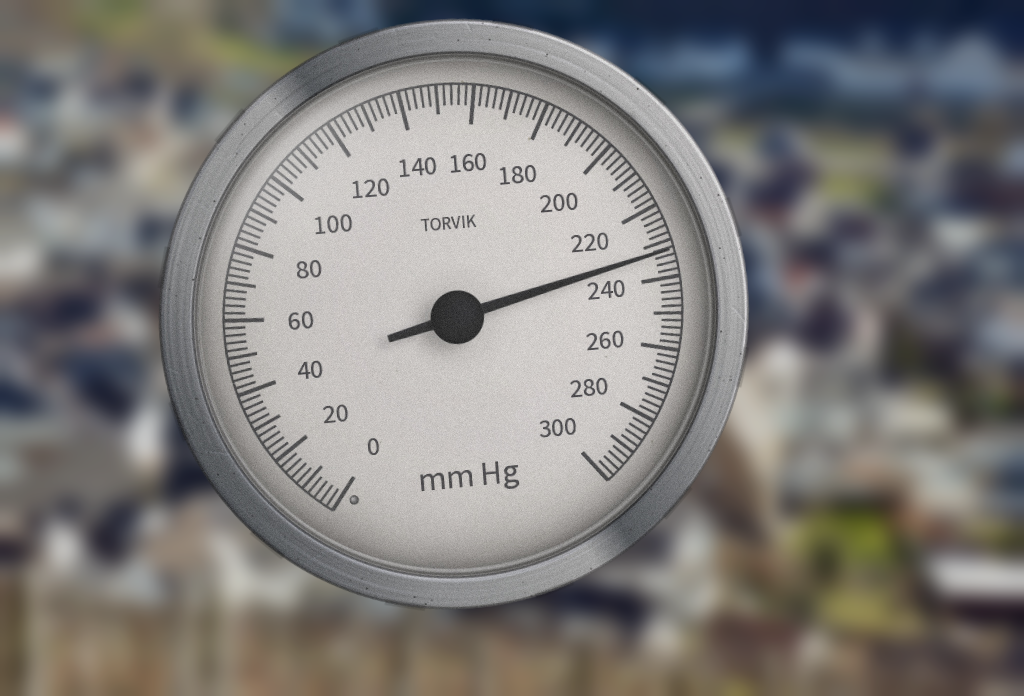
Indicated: 232
